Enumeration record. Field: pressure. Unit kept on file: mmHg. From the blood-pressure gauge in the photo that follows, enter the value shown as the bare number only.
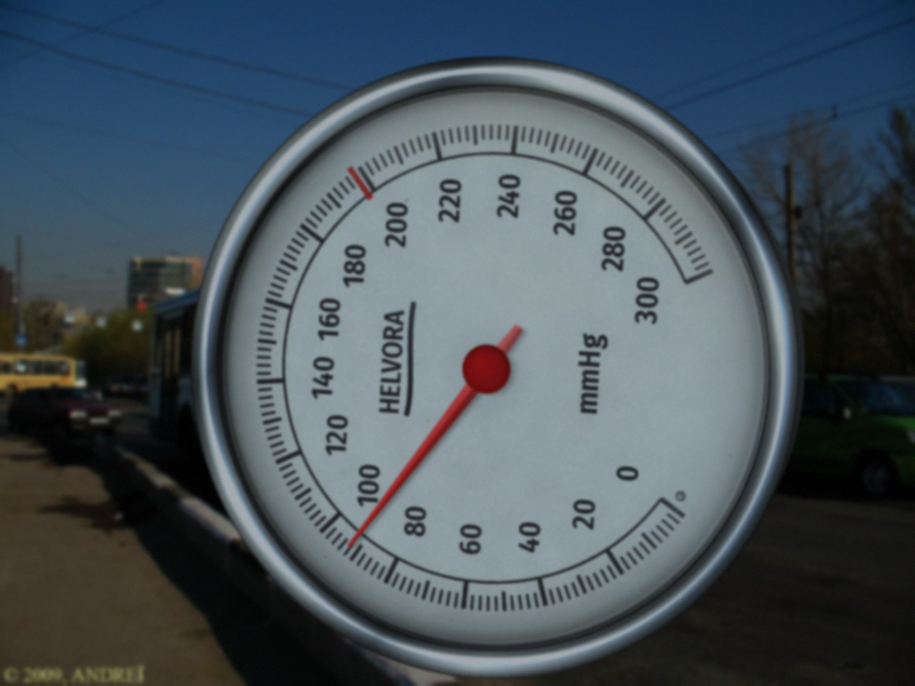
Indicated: 92
